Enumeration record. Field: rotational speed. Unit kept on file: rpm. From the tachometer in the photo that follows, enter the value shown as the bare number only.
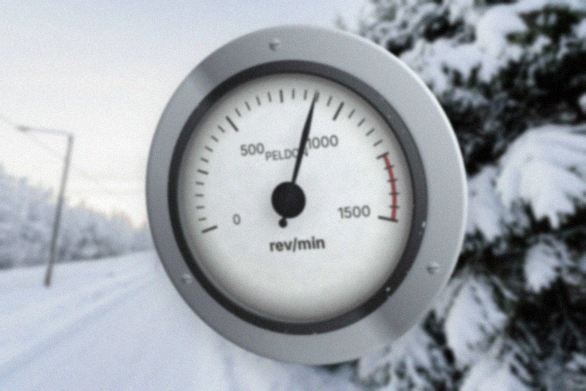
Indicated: 900
